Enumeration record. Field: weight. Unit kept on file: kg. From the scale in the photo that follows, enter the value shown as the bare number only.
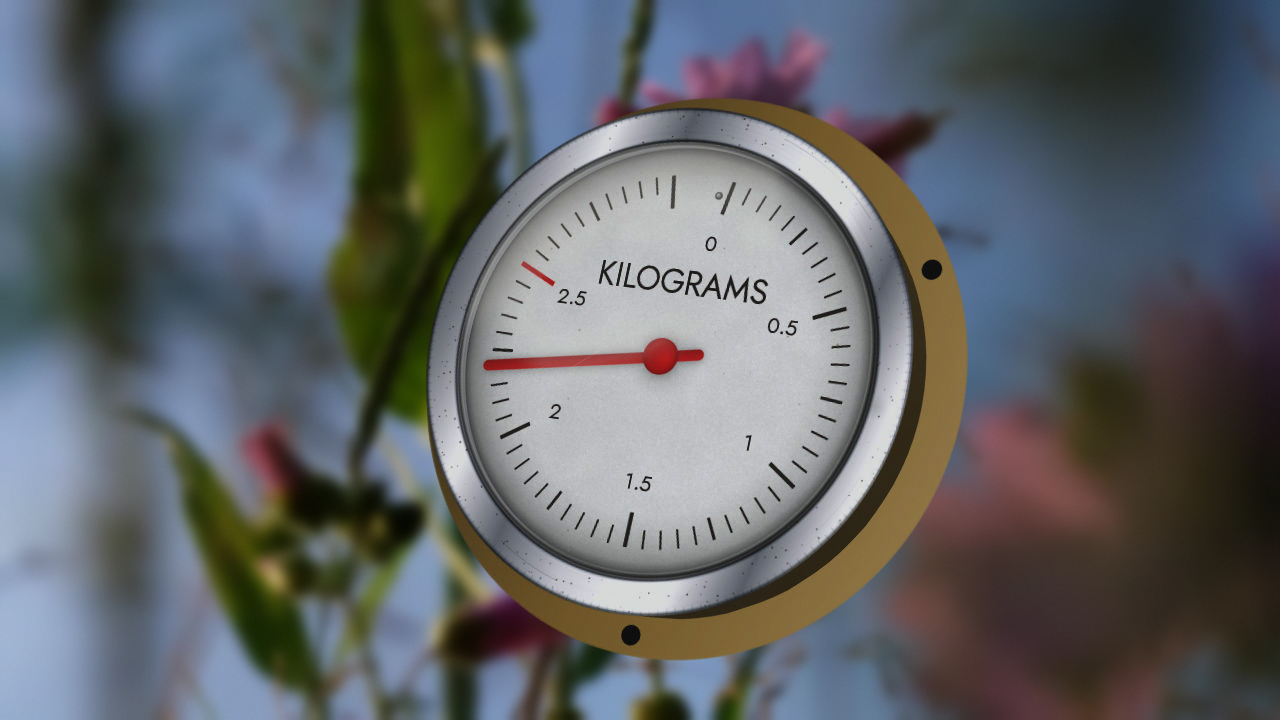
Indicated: 2.2
